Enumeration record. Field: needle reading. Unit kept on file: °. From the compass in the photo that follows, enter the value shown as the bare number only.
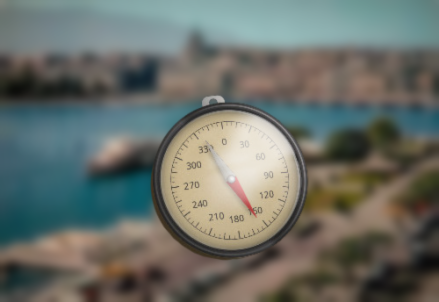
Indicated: 155
